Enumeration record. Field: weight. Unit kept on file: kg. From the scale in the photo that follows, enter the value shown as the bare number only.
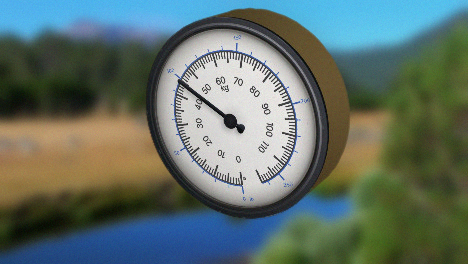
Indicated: 45
